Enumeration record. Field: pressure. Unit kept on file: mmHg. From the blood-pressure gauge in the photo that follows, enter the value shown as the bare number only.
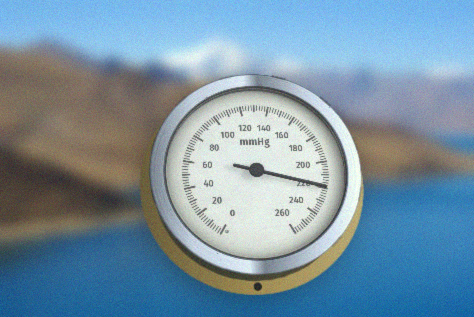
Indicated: 220
